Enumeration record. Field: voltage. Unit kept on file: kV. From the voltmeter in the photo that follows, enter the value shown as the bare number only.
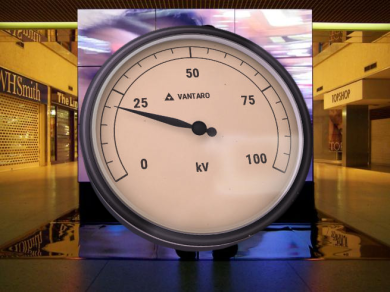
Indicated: 20
